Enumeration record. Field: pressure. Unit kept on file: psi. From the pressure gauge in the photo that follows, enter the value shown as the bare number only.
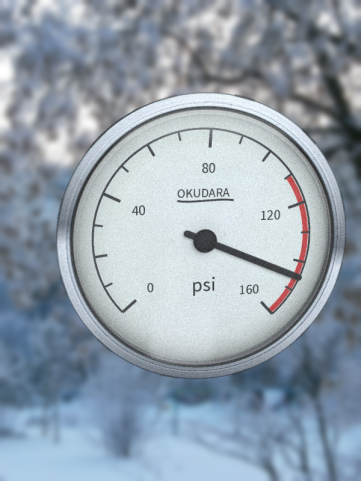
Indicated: 145
